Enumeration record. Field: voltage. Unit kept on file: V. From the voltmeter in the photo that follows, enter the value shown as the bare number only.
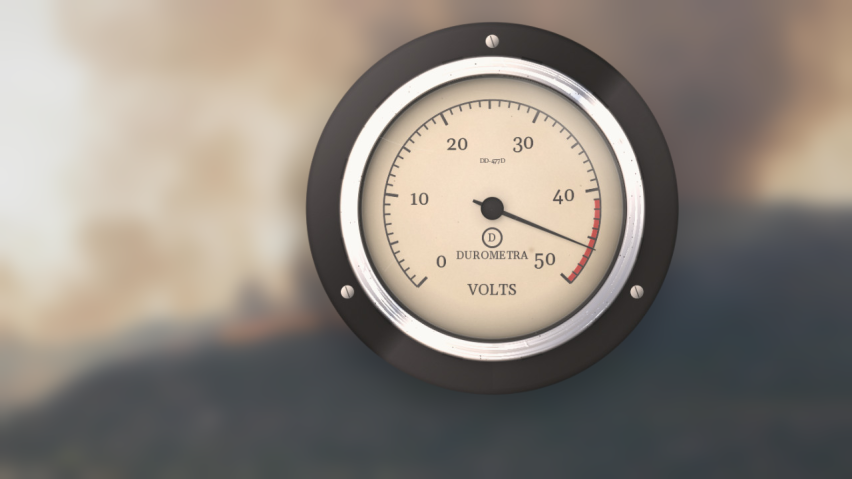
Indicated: 46
